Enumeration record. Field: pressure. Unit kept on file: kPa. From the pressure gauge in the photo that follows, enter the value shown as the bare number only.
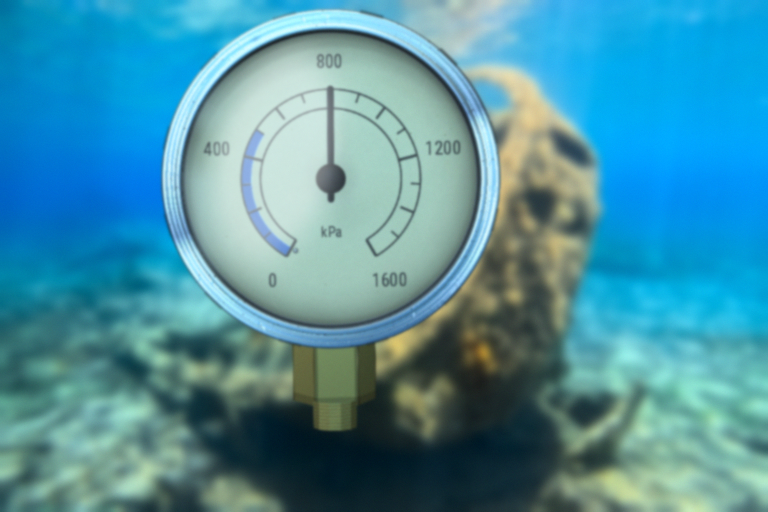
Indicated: 800
